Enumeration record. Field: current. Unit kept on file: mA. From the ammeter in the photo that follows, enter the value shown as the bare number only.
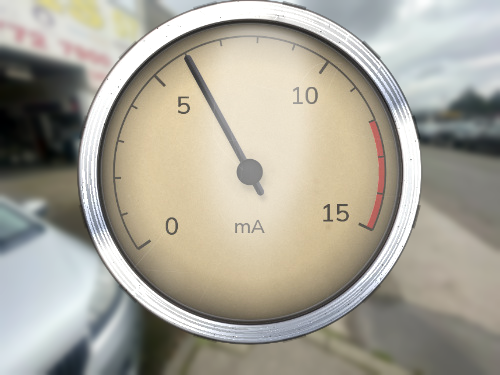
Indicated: 6
